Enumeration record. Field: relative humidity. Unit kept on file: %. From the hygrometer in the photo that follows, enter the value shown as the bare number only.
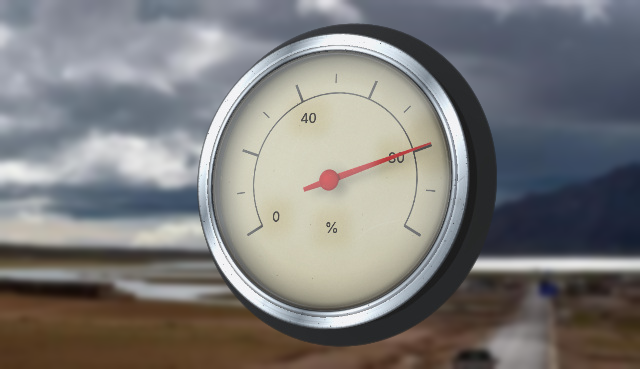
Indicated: 80
